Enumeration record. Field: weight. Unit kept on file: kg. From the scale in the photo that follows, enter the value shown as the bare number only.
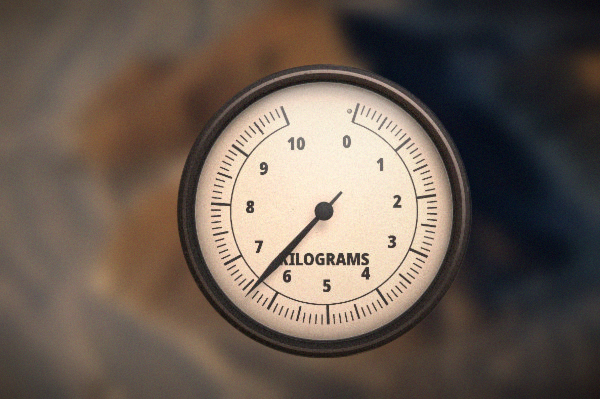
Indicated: 6.4
